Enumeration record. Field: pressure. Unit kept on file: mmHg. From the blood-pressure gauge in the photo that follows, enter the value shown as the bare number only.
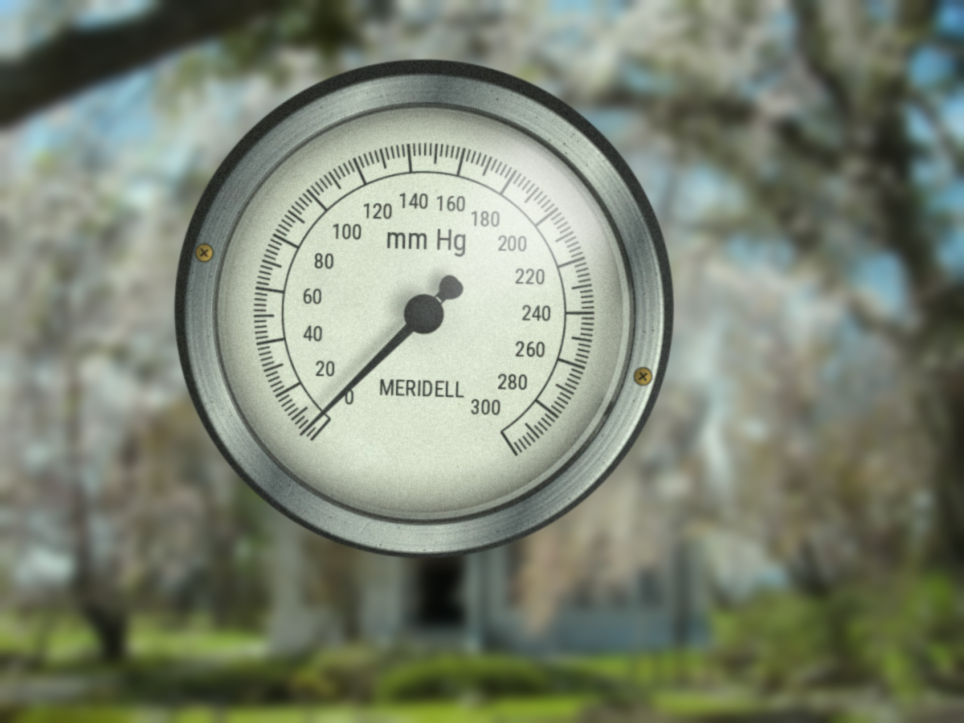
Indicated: 4
